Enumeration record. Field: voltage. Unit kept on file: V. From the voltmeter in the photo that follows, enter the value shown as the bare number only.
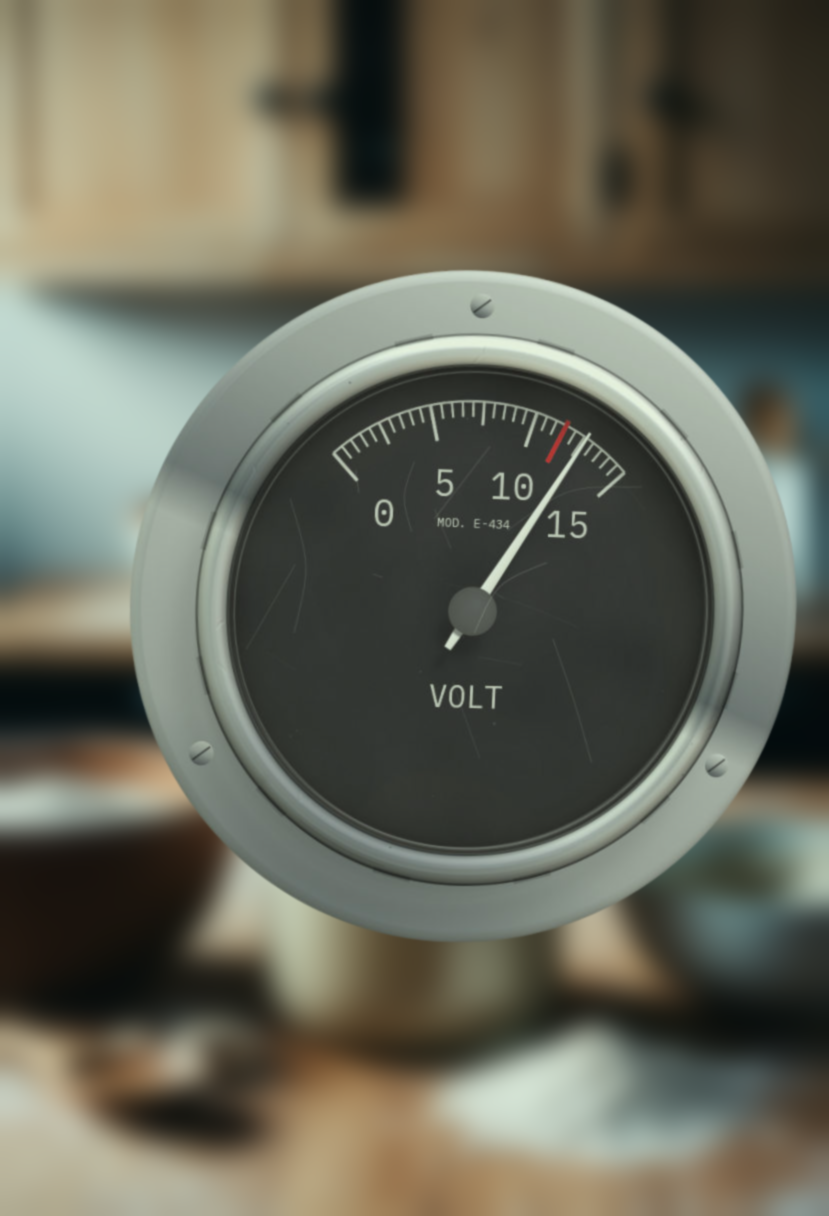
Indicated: 12.5
